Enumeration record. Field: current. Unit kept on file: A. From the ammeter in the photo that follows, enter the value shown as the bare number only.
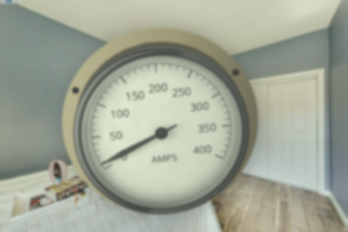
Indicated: 10
